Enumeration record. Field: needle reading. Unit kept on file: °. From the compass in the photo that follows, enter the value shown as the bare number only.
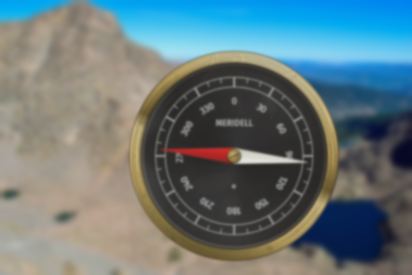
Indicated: 275
